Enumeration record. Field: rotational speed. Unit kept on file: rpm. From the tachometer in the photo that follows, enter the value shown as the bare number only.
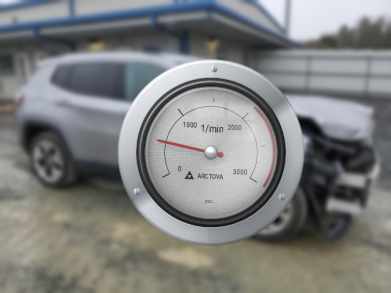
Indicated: 500
